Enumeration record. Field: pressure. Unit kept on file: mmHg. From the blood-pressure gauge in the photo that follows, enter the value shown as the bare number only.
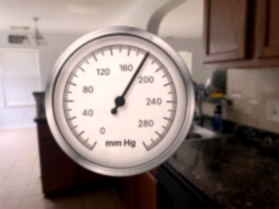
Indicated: 180
